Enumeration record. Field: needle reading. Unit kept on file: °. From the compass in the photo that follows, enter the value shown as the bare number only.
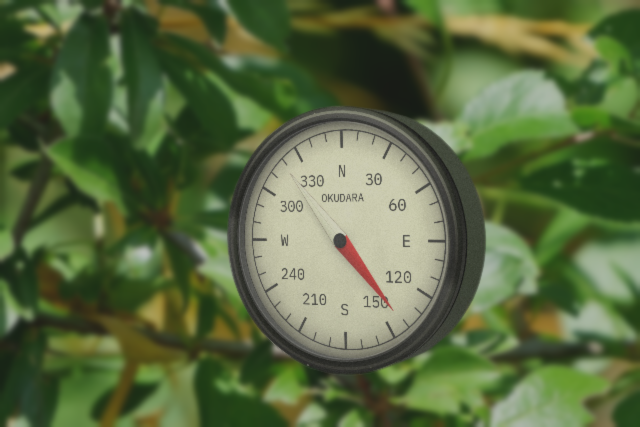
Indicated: 140
